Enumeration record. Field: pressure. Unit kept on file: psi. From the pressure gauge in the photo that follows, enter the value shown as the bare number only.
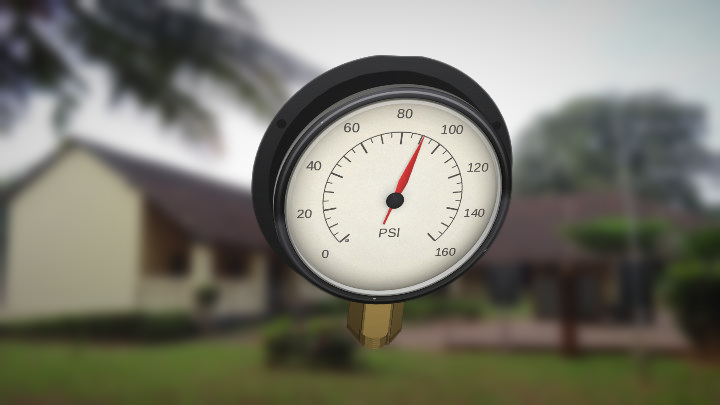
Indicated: 90
